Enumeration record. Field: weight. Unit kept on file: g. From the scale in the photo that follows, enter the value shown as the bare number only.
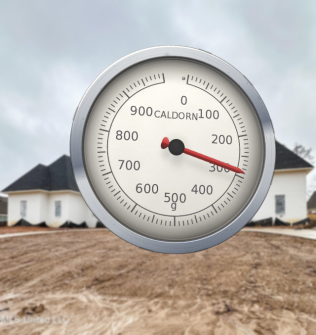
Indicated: 290
